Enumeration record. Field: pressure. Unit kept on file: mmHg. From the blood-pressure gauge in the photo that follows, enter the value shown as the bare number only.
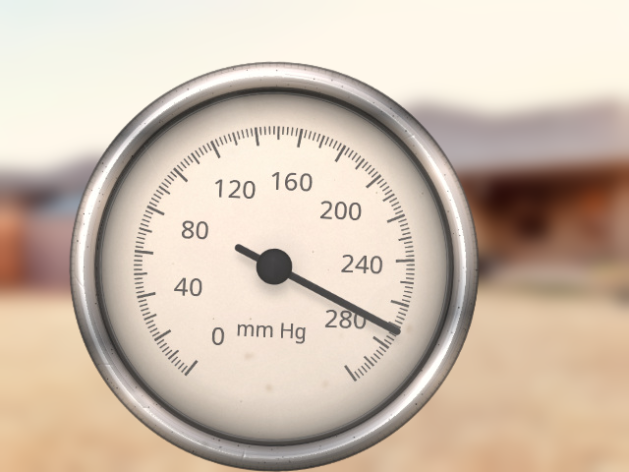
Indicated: 272
